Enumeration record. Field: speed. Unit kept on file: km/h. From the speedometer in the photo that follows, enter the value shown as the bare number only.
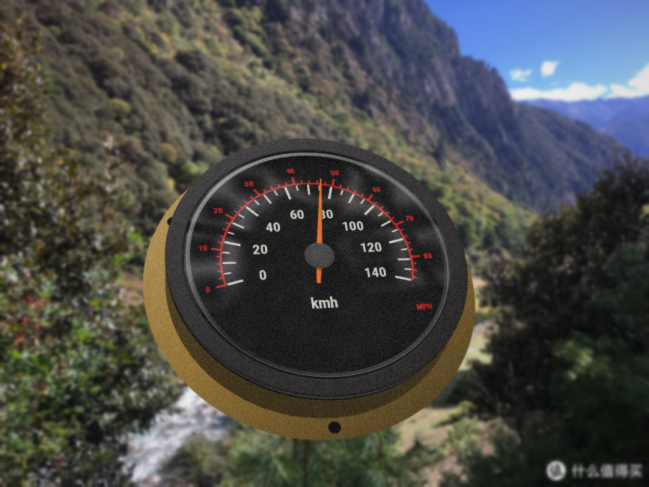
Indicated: 75
